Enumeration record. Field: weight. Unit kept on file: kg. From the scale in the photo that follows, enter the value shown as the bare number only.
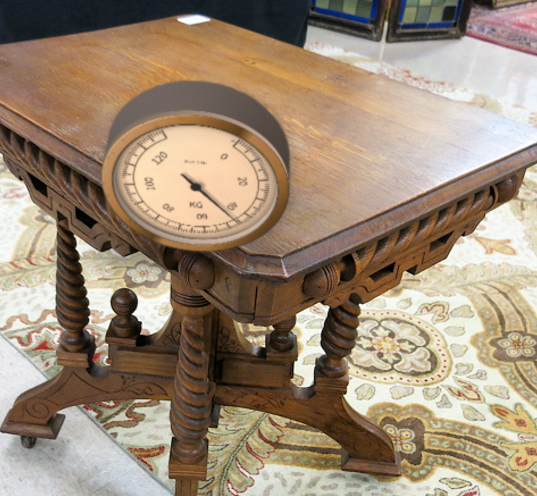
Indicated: 45
